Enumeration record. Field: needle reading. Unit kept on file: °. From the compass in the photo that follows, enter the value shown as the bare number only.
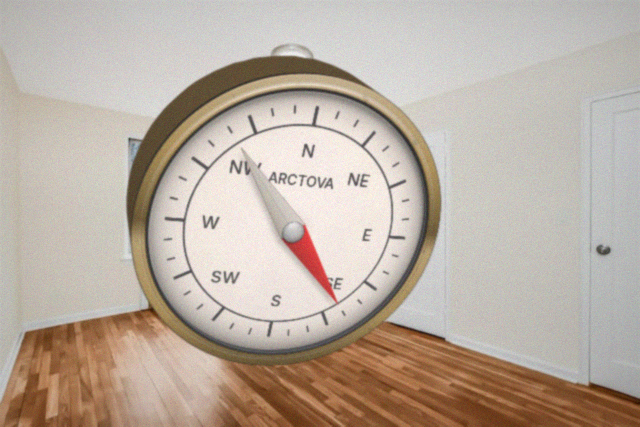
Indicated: 140
